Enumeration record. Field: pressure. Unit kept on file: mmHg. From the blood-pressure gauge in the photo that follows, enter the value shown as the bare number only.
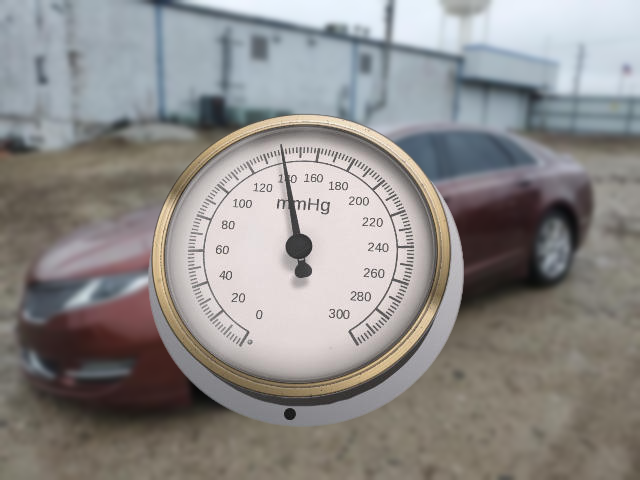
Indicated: 140
